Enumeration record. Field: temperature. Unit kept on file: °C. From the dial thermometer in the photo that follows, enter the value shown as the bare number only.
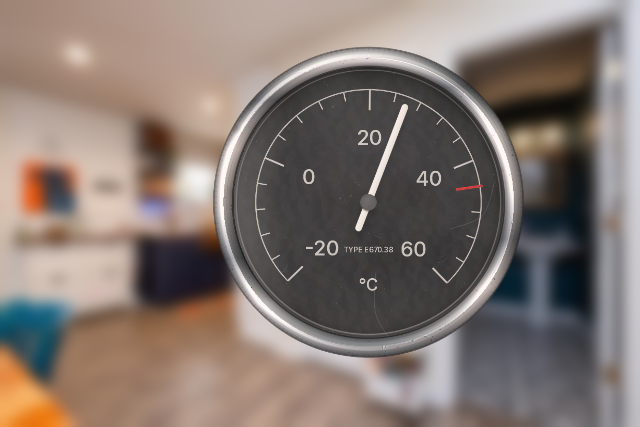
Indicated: 26
